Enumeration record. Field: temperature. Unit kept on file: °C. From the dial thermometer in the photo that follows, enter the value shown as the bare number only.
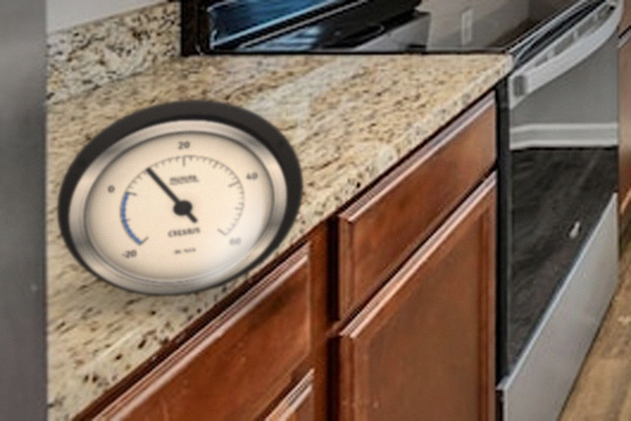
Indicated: 10
